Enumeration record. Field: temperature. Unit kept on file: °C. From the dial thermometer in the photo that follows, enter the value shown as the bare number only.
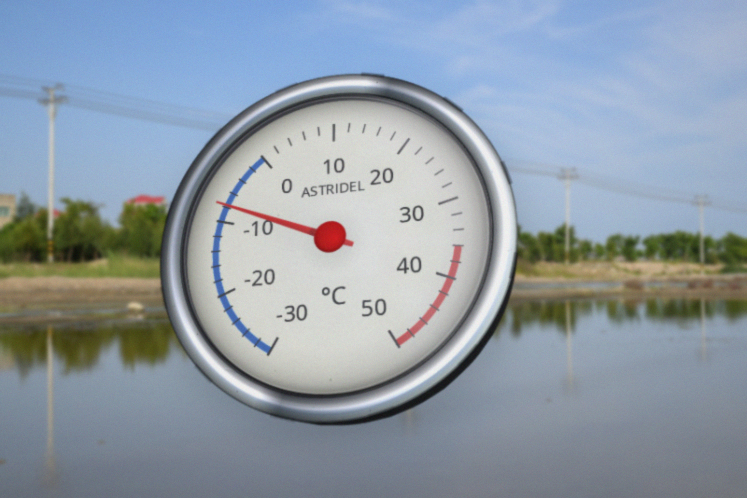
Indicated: -8
